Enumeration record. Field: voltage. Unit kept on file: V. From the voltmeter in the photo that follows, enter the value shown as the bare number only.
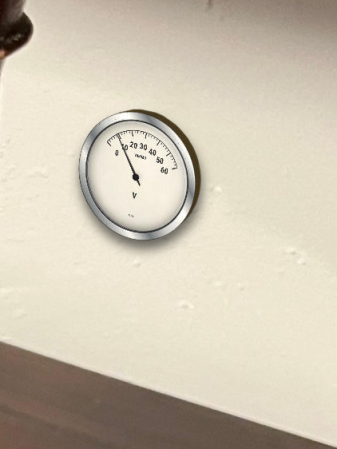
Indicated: 10
